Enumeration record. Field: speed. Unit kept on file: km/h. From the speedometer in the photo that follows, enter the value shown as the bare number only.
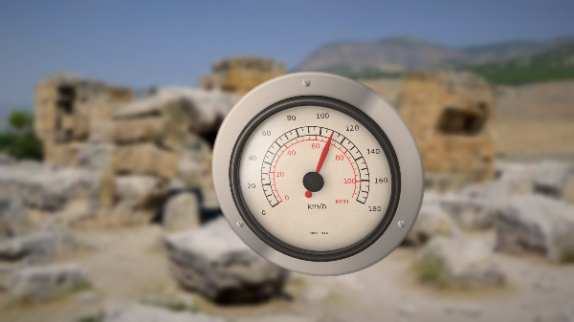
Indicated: 110
